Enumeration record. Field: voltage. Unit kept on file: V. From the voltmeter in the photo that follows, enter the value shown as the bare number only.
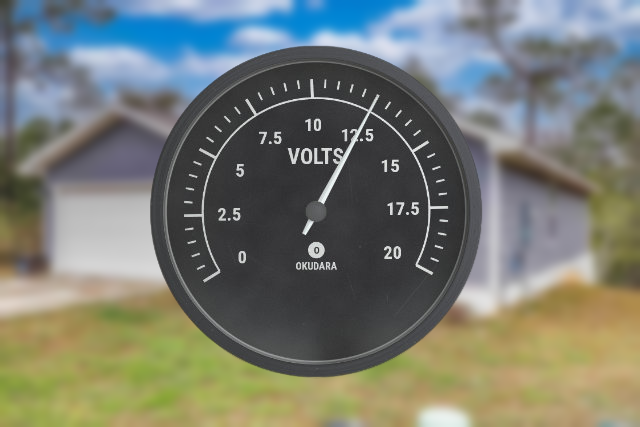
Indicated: 12.5
